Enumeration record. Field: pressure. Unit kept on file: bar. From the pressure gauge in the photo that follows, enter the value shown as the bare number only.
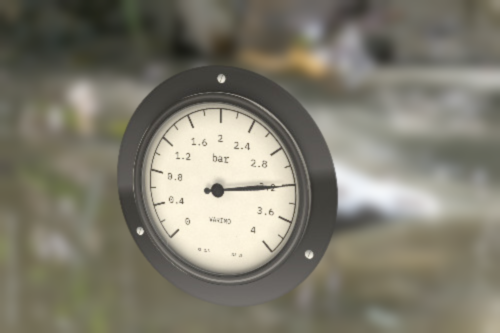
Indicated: 3.2
